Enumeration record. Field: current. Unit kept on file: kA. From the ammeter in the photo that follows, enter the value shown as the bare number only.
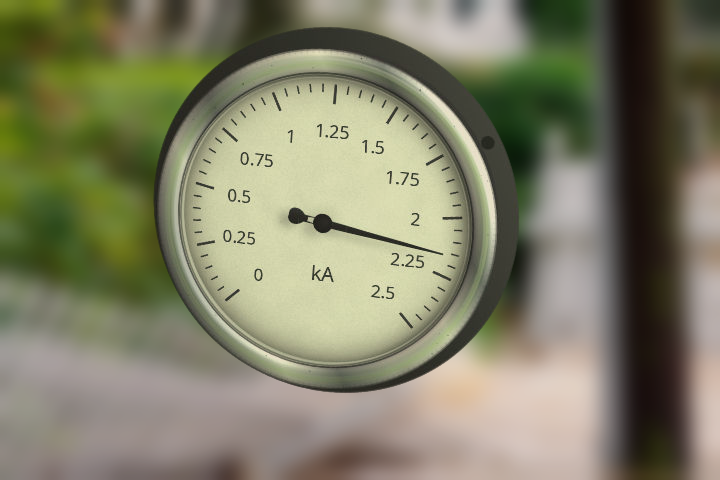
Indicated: 2.15
